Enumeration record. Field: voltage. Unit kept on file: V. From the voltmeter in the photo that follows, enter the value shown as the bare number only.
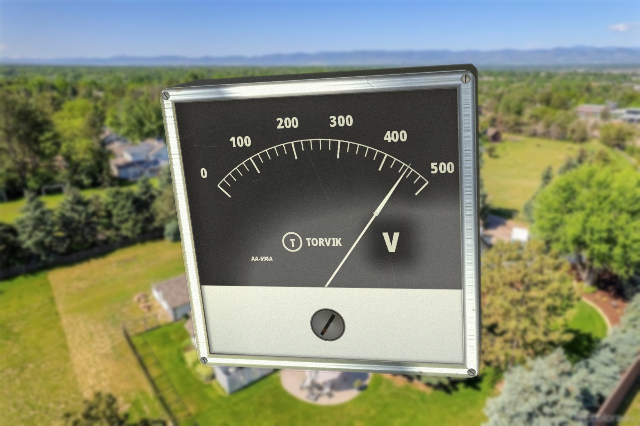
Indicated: 450
